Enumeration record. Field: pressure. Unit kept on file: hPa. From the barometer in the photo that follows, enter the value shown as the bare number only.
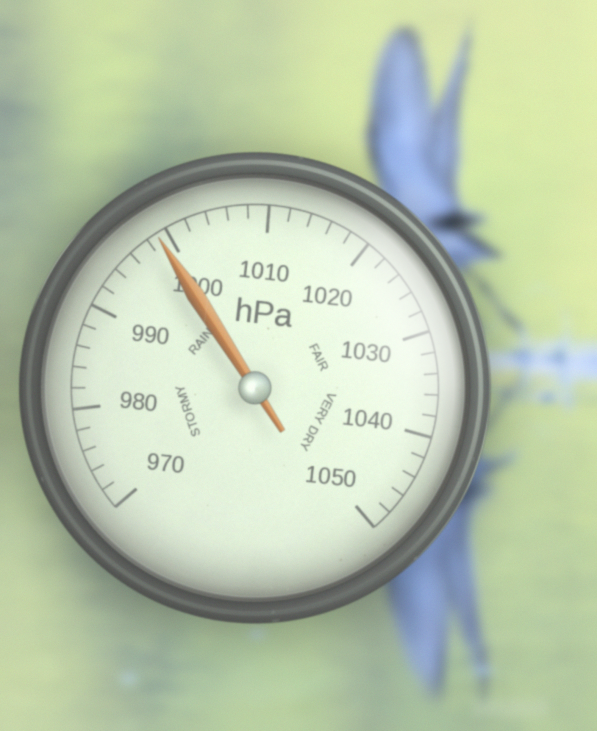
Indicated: 999
